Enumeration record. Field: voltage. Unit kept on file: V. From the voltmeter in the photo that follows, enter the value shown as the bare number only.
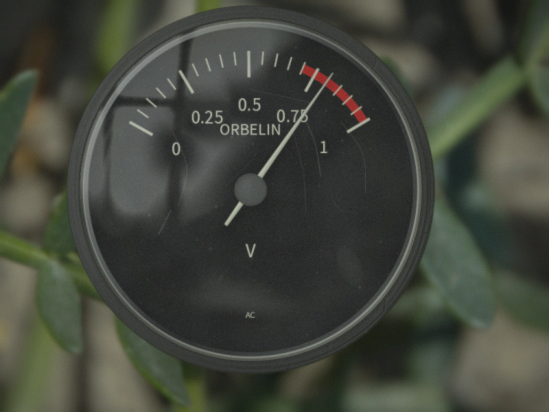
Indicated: 0.8
